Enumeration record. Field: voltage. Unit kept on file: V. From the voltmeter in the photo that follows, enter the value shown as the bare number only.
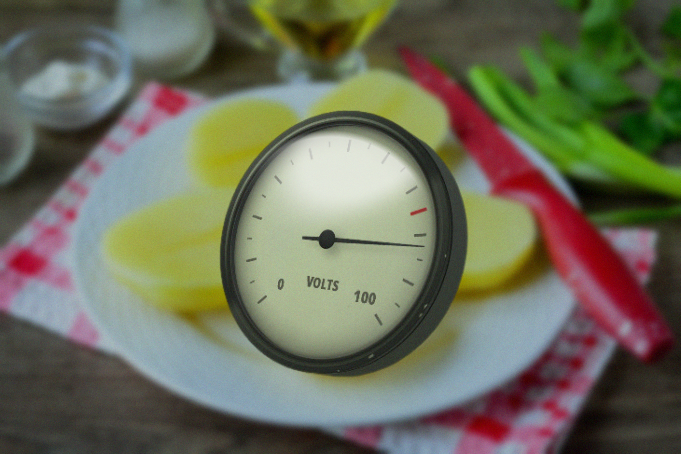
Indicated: 82.5
